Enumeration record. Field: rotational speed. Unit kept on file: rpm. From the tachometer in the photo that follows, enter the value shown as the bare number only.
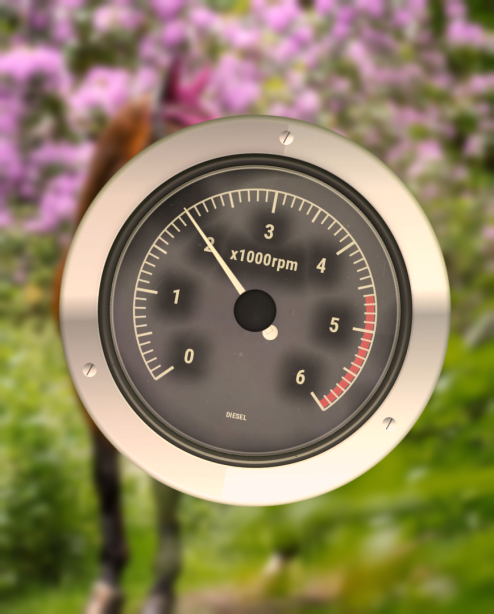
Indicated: 2000
